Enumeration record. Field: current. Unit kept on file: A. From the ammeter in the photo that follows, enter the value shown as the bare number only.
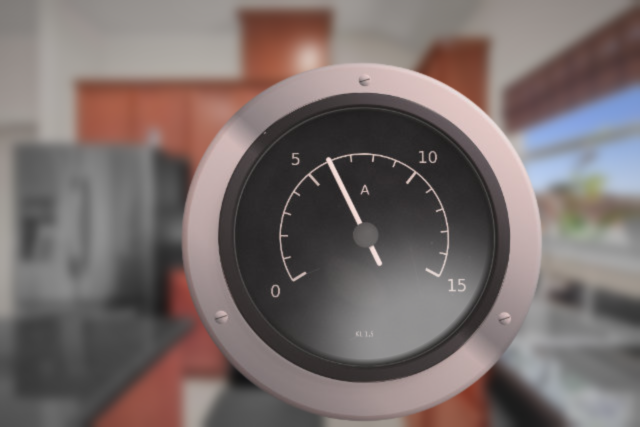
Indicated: 6
